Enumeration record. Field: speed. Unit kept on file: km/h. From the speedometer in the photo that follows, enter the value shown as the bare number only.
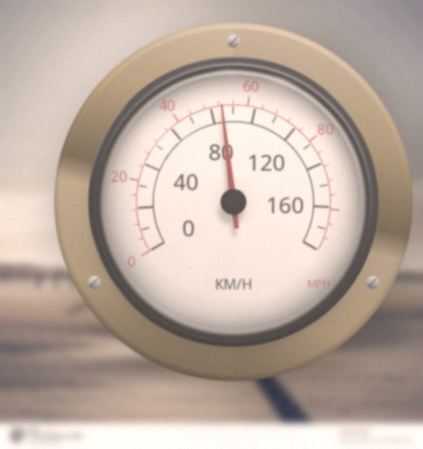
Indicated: 85
